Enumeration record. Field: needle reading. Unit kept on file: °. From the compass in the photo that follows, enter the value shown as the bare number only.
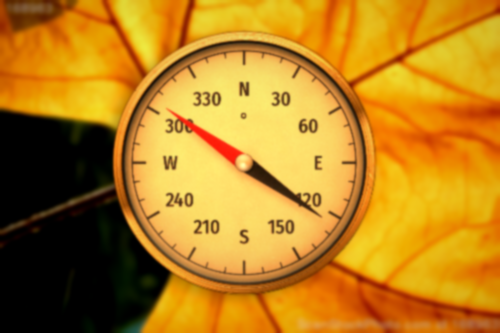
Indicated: 305
